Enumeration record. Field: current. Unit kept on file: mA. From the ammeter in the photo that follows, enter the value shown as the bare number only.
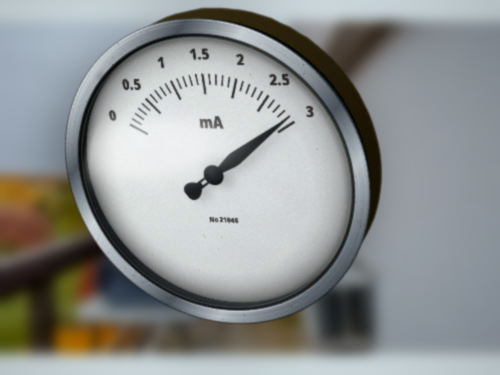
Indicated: 2.9
